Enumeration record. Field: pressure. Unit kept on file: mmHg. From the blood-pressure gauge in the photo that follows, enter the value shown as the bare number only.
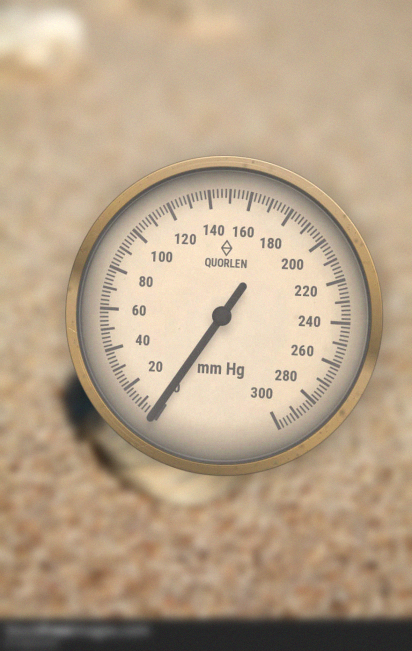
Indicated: 2
